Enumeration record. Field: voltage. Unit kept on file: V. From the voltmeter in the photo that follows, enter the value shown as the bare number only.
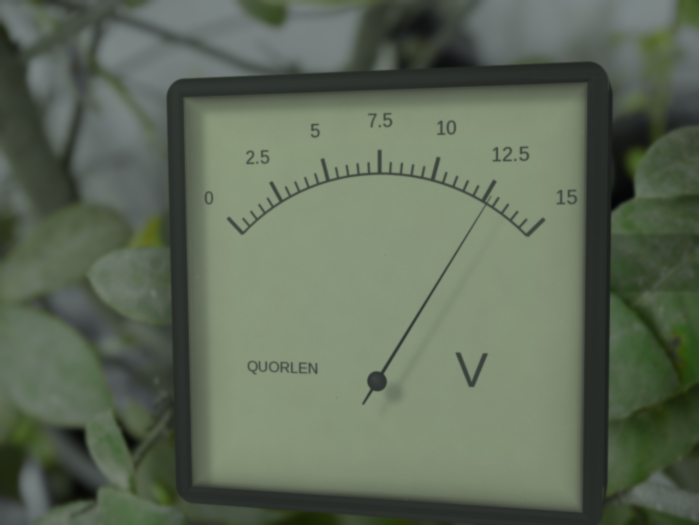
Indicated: 12.75
